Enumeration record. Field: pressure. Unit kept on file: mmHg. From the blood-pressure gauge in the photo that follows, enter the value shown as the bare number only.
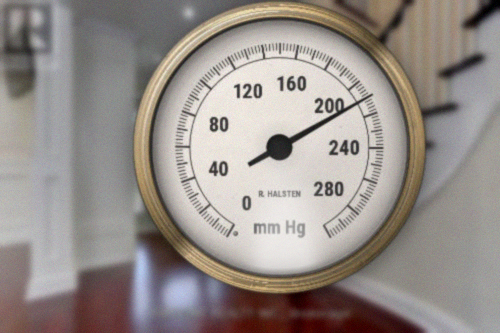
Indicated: 210
